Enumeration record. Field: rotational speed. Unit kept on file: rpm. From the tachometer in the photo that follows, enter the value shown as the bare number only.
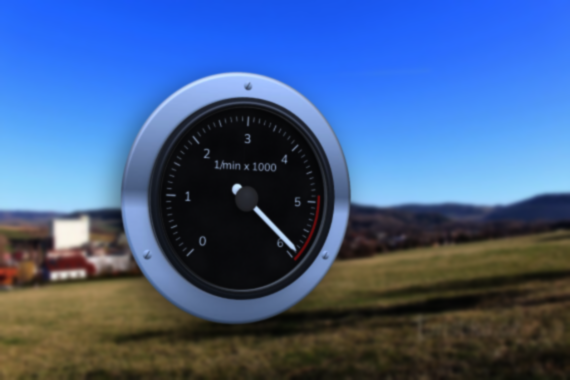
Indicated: 5900
